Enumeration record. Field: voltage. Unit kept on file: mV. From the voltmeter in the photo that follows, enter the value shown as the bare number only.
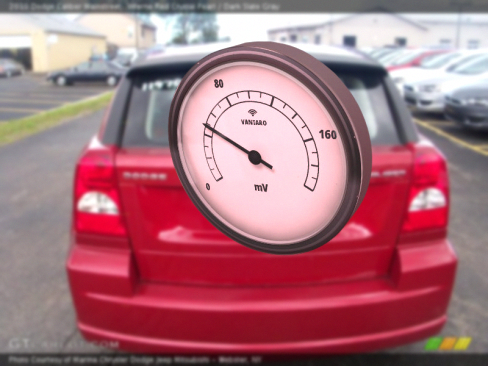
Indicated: 50
